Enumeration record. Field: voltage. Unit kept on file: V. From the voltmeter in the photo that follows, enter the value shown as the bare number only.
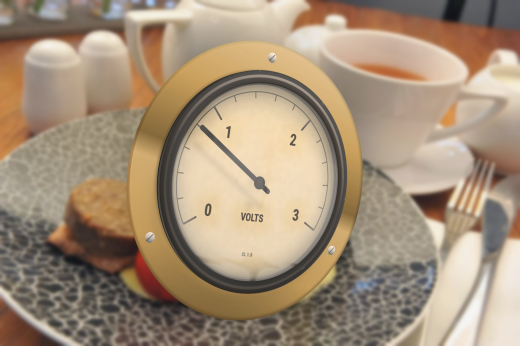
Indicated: 0.8
